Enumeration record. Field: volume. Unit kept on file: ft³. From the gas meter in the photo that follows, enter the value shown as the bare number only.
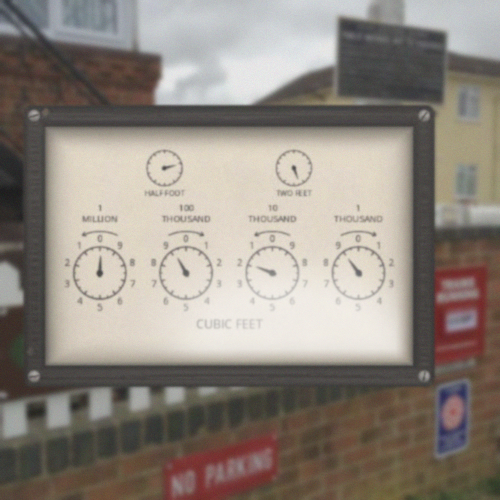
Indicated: 991900
